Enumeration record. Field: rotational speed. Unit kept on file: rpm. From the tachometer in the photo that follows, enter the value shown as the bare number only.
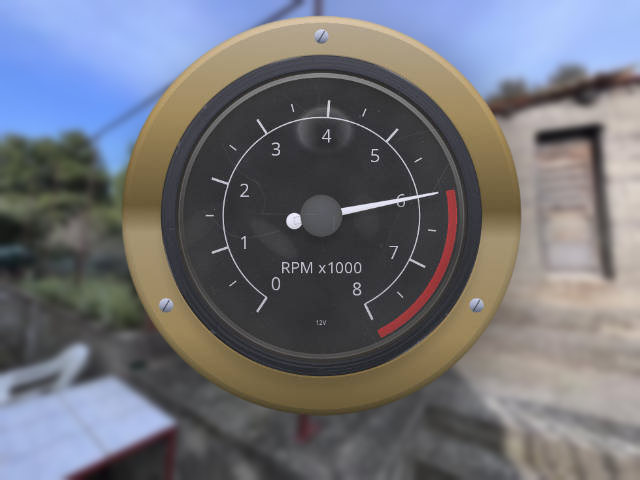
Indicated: 6000
